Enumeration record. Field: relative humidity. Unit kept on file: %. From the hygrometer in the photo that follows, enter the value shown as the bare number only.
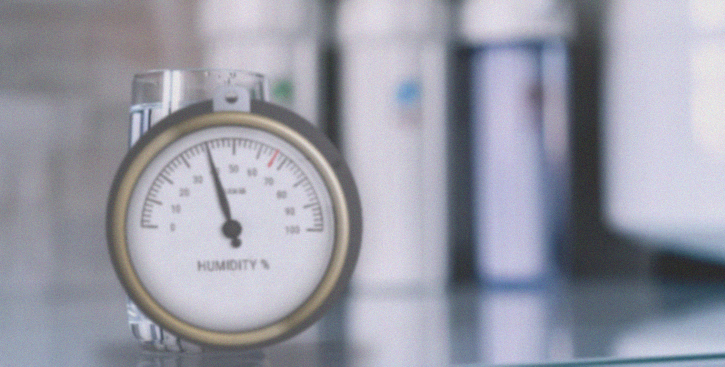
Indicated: 40
